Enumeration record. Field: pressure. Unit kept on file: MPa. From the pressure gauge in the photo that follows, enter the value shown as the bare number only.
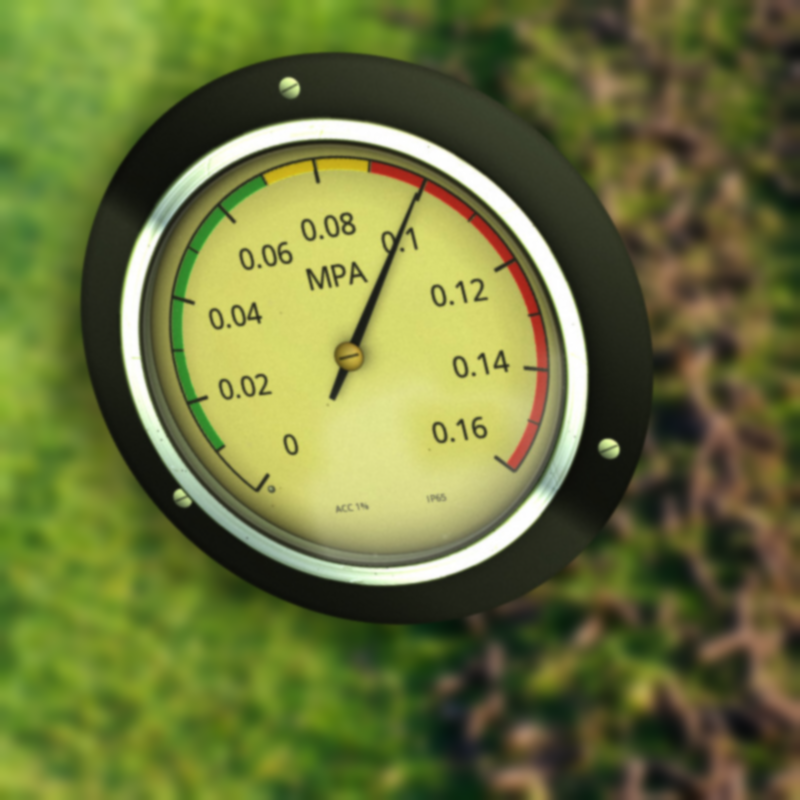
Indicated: 0.1
